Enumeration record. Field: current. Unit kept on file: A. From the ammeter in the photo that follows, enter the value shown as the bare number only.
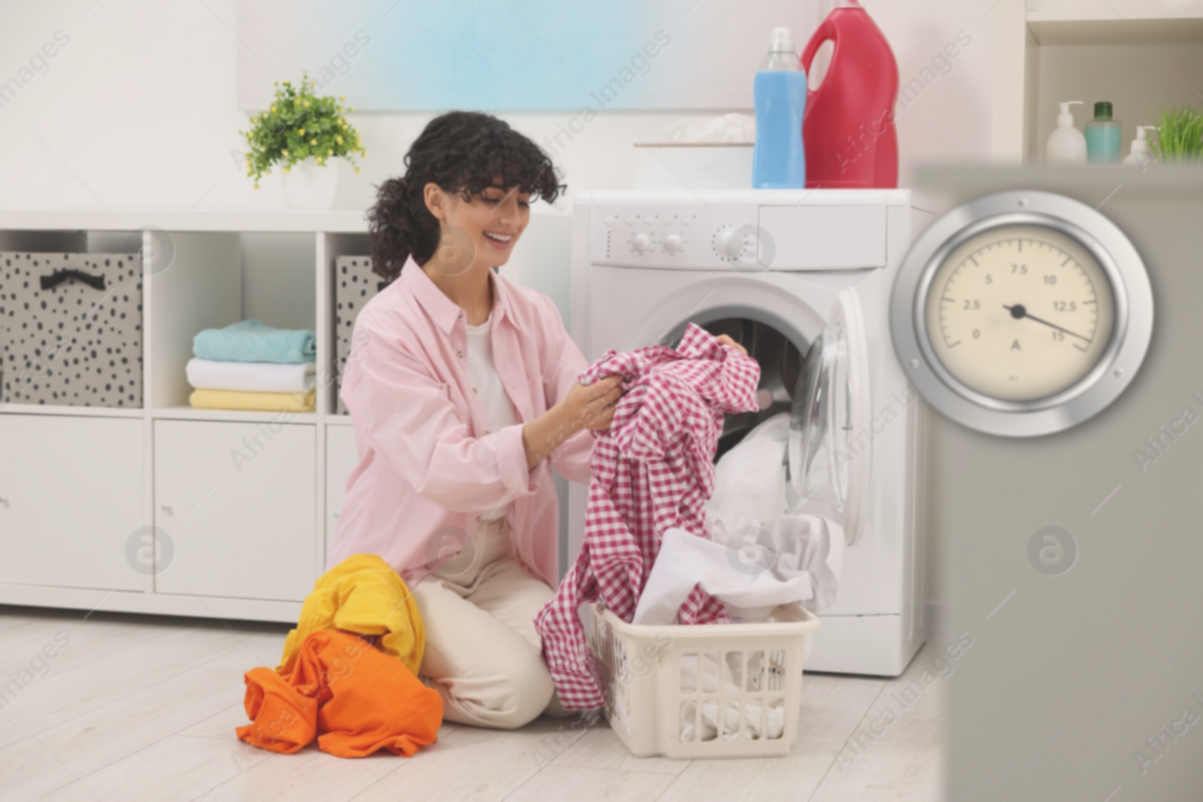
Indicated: 14.5
